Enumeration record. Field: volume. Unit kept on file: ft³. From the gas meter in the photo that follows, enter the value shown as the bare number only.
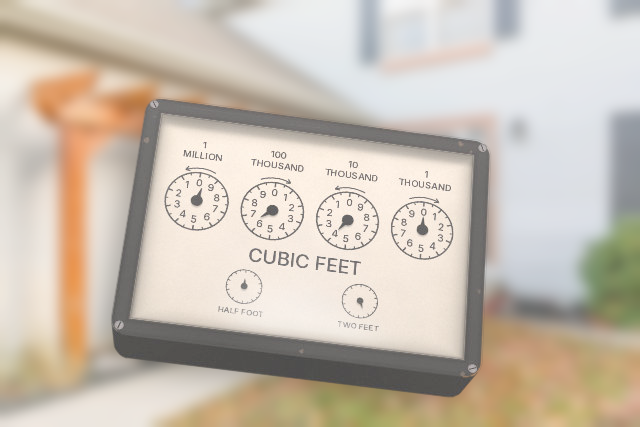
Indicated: 964000
